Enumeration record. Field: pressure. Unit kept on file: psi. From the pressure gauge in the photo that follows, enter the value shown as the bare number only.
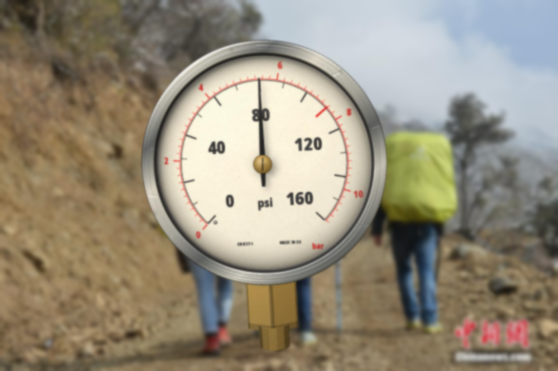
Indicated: 80
